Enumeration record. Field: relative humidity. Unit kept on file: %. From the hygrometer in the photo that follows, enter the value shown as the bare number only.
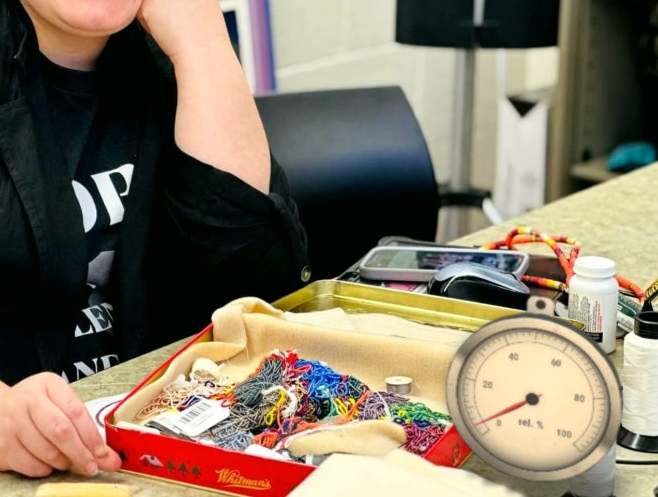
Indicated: 4
